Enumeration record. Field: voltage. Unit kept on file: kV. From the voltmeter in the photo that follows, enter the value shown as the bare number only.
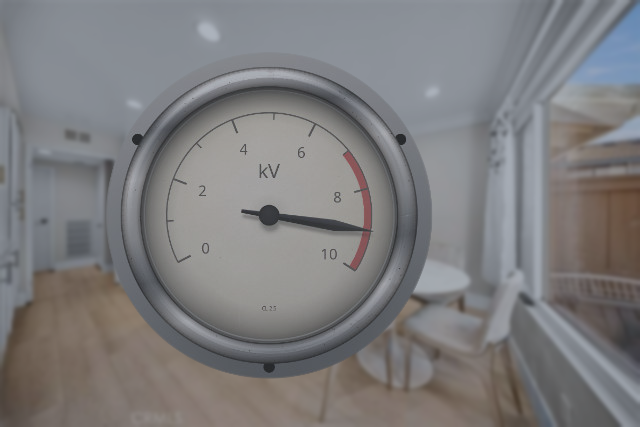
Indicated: 9
